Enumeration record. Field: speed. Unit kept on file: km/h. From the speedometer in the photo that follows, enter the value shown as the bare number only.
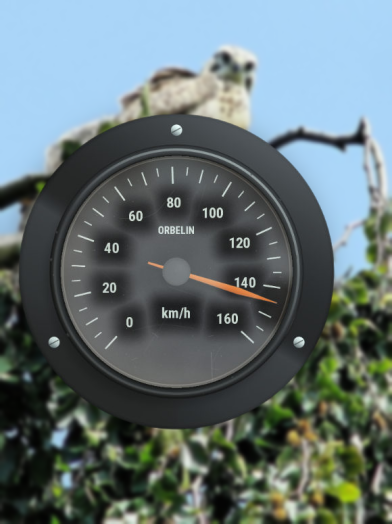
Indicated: 145
